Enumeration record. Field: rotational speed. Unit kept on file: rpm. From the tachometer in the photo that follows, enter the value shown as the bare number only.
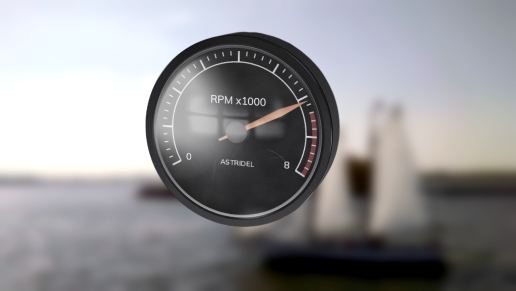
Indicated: 6100
